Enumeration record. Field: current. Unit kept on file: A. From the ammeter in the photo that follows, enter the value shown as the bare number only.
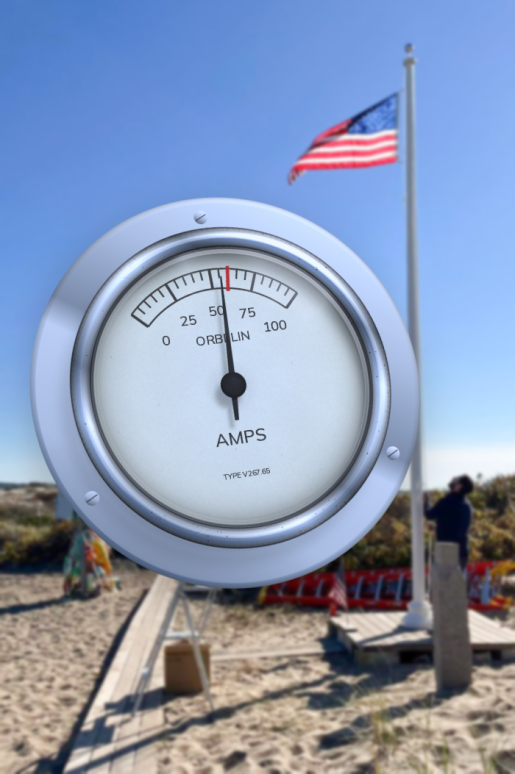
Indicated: 55
